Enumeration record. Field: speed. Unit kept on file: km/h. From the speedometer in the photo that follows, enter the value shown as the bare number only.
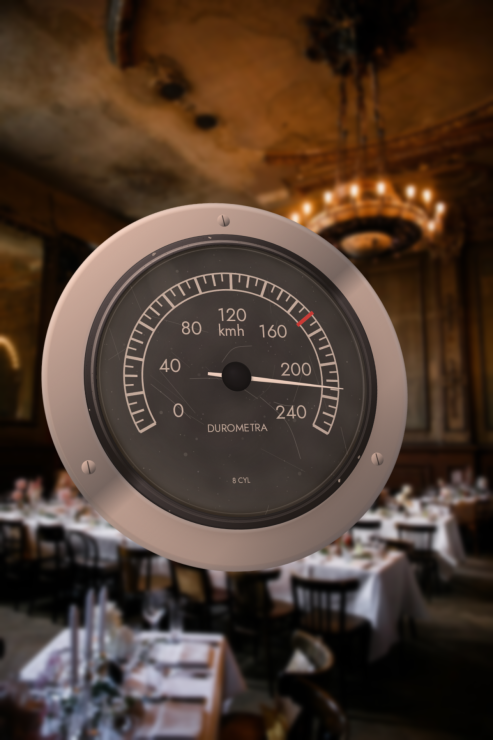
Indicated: 215
